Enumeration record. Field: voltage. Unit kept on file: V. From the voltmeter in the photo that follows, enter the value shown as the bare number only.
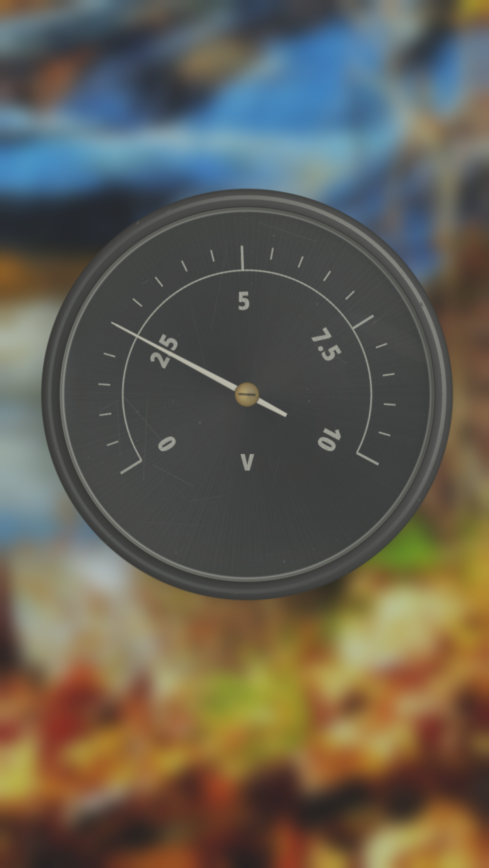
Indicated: 2.5
